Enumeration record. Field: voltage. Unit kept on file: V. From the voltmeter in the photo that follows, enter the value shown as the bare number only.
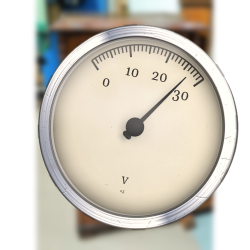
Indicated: 27
